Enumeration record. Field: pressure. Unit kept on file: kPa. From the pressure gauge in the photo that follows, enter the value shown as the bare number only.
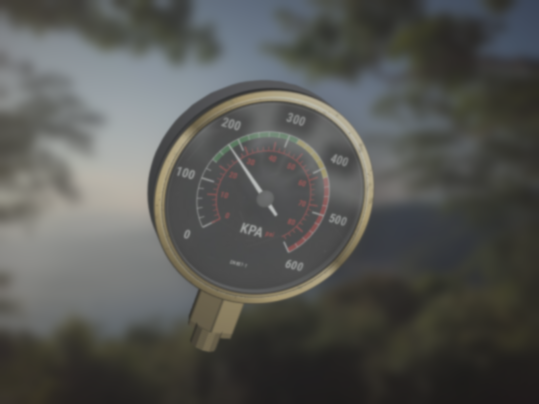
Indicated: 180
